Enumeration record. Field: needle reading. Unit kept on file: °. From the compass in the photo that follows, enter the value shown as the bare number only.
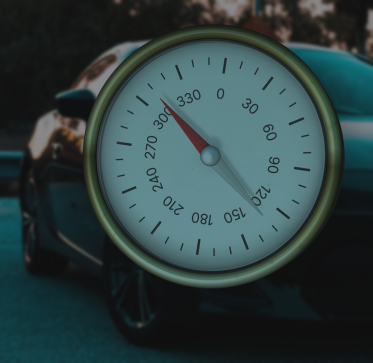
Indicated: 310
